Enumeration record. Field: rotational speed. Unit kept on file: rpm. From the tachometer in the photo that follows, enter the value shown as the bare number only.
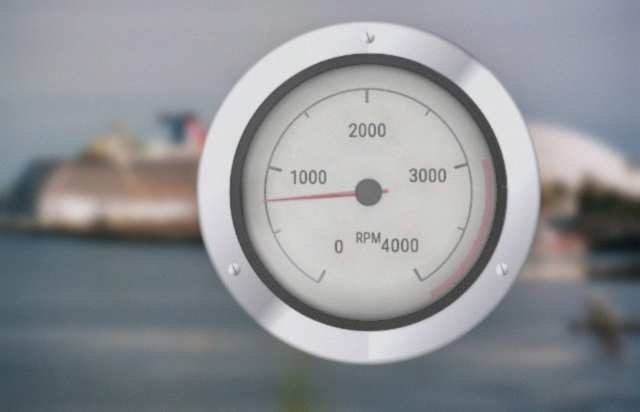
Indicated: 750
